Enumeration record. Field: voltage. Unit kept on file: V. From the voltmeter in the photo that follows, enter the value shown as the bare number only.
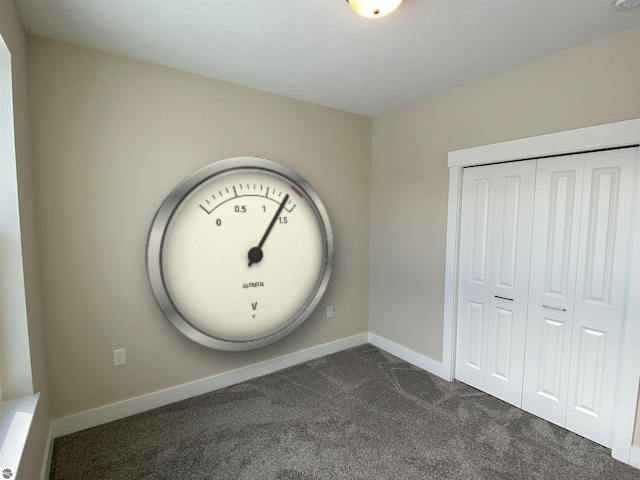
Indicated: 1.3
